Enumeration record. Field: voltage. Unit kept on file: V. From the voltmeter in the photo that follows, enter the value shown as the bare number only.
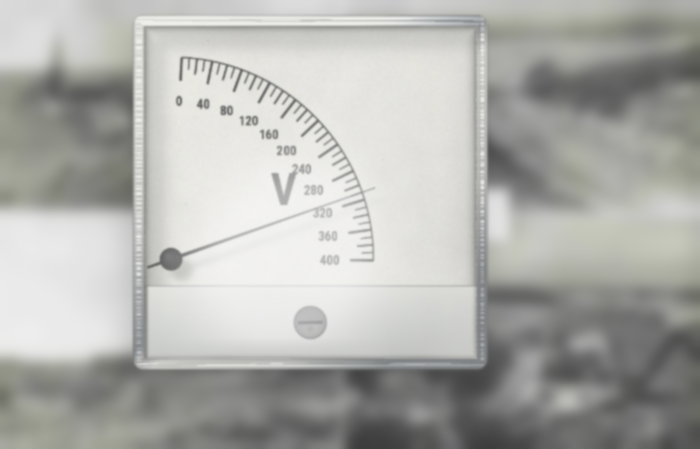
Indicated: 310
